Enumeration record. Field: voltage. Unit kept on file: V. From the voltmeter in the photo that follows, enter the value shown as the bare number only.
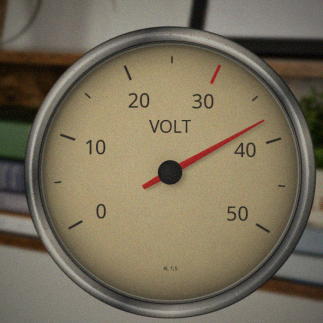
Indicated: 37.5
